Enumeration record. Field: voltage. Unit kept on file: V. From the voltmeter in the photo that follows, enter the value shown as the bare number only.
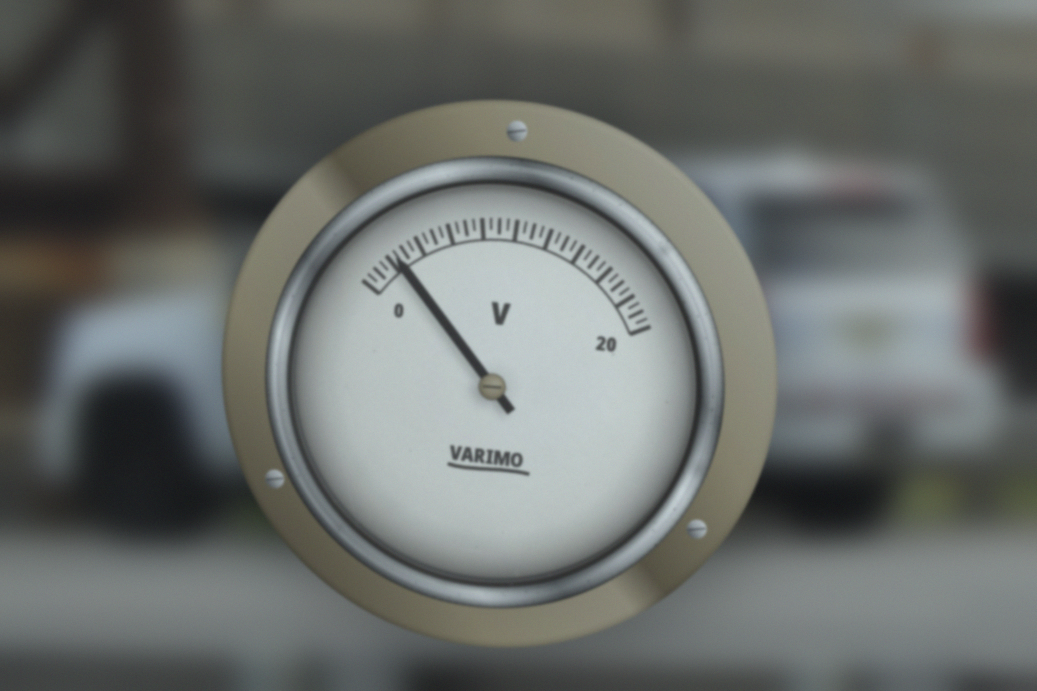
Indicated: 2.5
